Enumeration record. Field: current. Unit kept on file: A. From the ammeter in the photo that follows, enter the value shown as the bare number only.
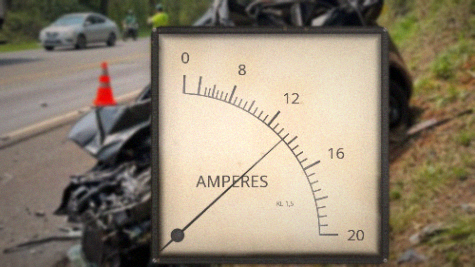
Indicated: 13.5
